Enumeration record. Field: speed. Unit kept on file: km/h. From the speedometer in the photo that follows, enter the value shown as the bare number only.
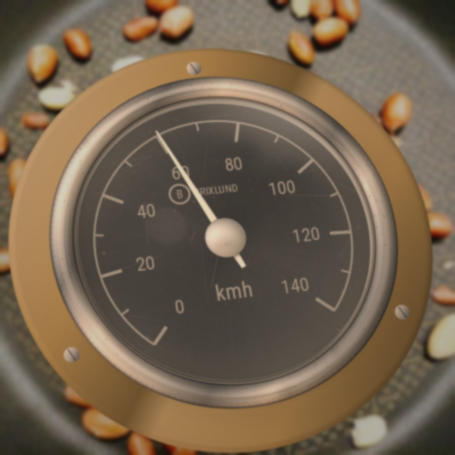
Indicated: 60
